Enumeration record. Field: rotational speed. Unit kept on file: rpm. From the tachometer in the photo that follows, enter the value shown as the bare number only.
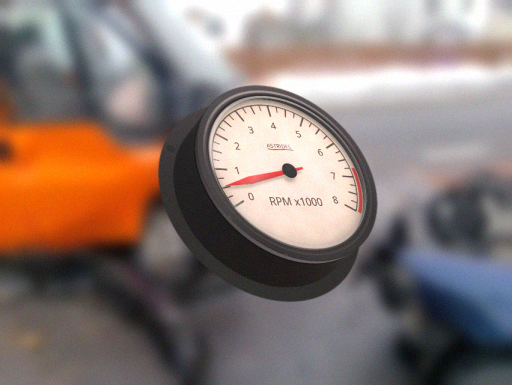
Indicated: 500
